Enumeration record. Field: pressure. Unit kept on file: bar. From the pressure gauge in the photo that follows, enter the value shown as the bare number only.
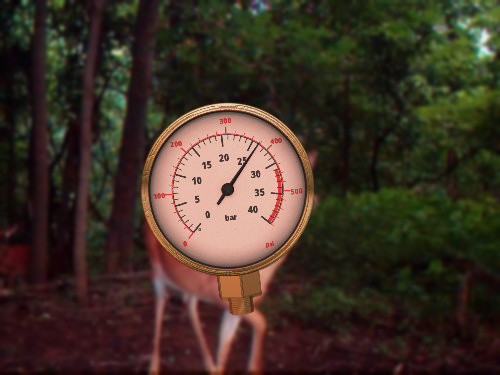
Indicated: 26
